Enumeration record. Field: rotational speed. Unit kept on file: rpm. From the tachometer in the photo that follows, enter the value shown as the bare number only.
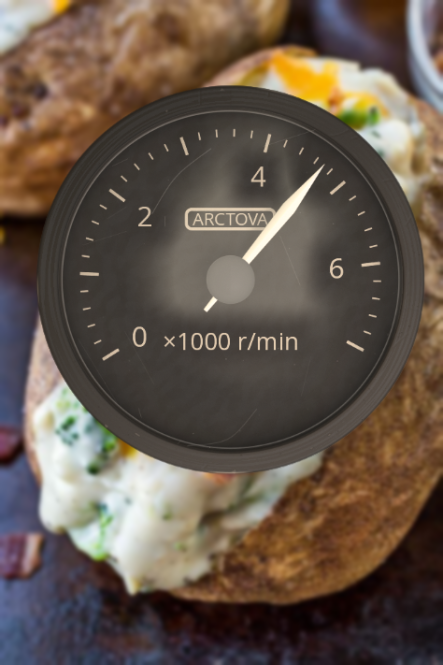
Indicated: 4700
